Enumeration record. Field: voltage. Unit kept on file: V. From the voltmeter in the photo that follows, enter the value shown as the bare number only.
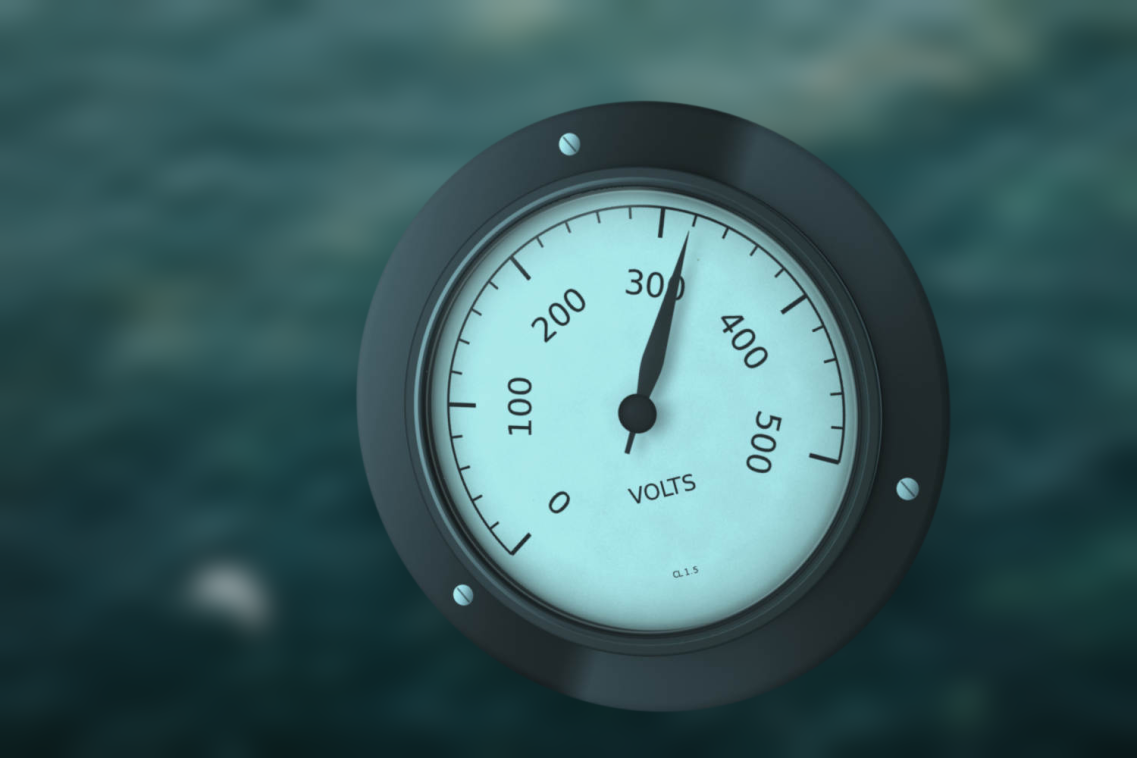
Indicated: 320
